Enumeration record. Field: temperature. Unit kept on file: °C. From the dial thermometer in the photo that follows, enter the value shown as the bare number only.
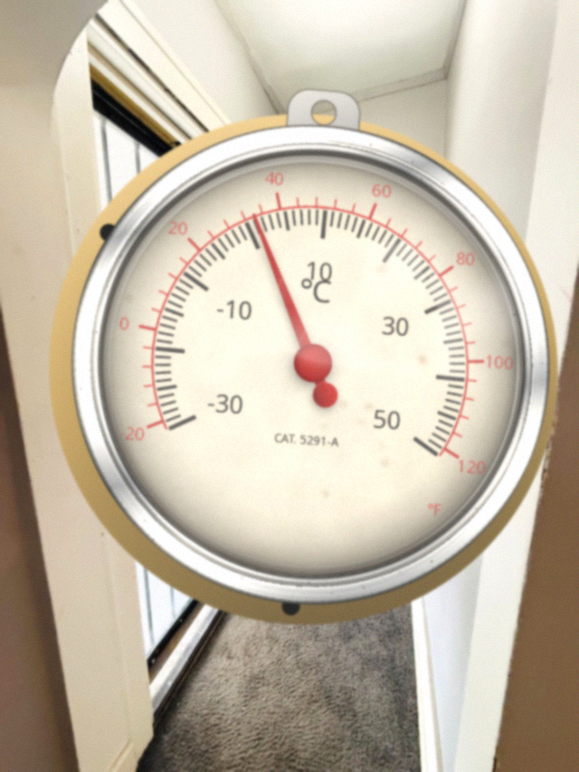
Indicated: 1
